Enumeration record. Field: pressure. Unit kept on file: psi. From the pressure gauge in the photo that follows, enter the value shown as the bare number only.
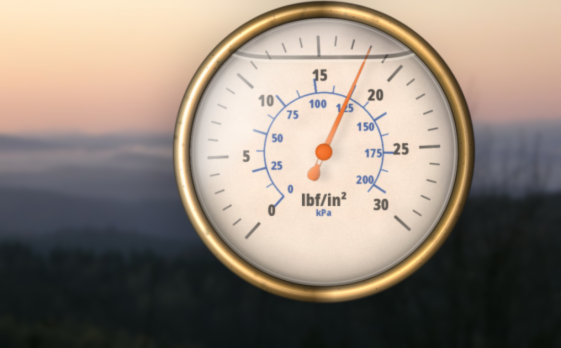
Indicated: 18
